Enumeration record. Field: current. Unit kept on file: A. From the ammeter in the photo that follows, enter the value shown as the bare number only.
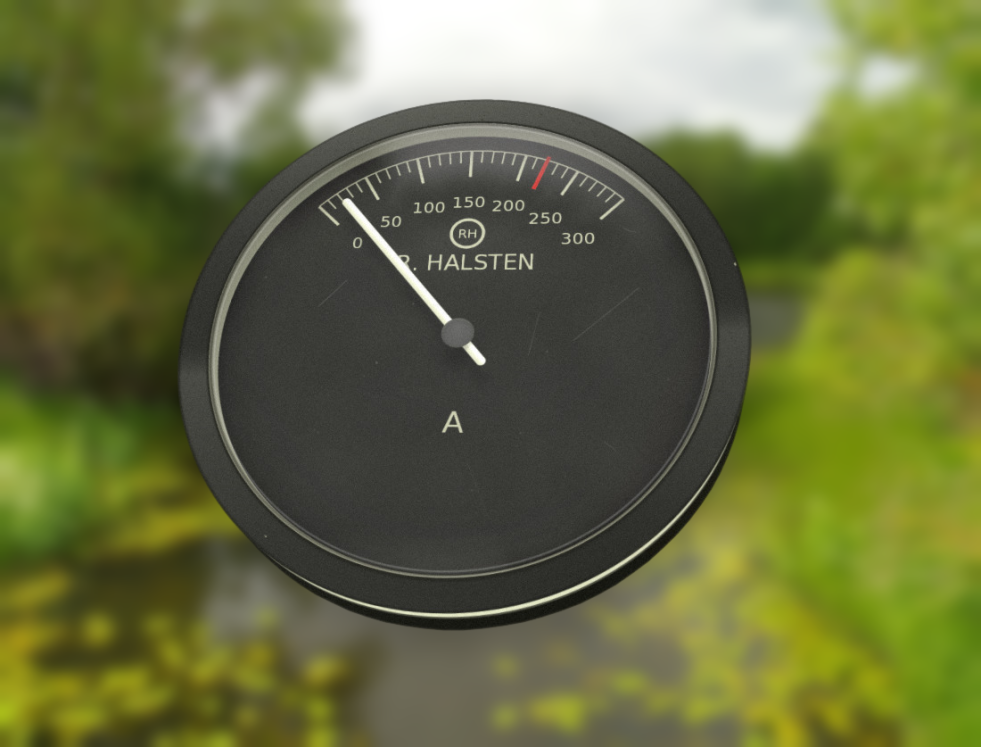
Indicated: 20
